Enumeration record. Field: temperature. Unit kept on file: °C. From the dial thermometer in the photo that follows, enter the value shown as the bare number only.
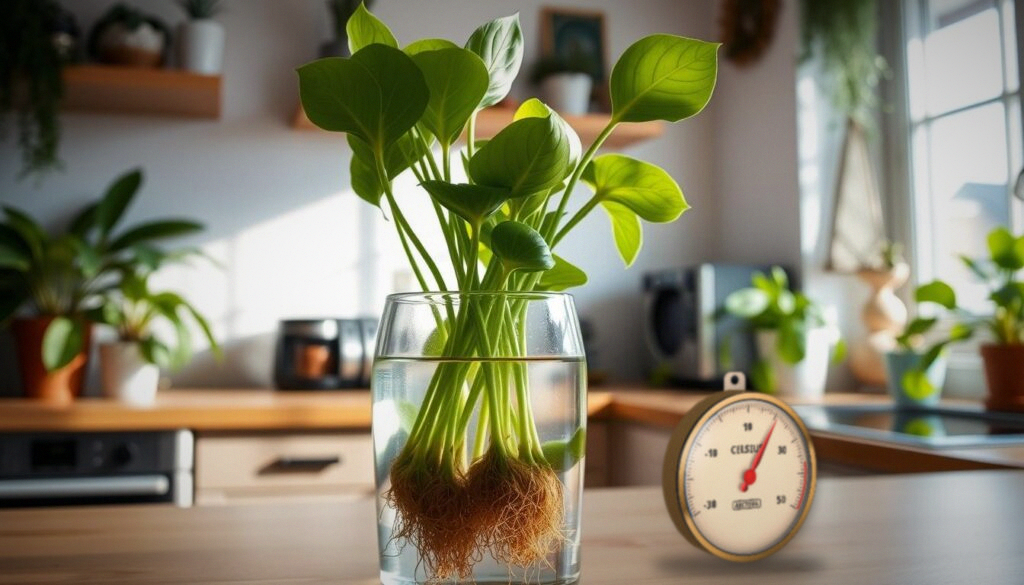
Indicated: 20
